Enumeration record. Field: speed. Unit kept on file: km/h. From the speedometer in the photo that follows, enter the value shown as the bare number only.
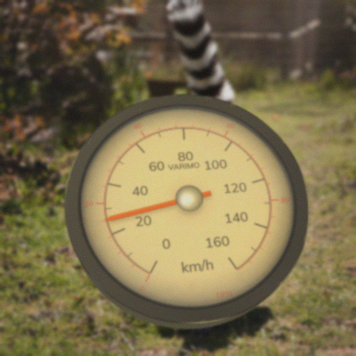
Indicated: 25
